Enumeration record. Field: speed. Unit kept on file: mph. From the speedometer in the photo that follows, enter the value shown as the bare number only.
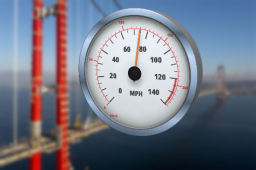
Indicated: 75
